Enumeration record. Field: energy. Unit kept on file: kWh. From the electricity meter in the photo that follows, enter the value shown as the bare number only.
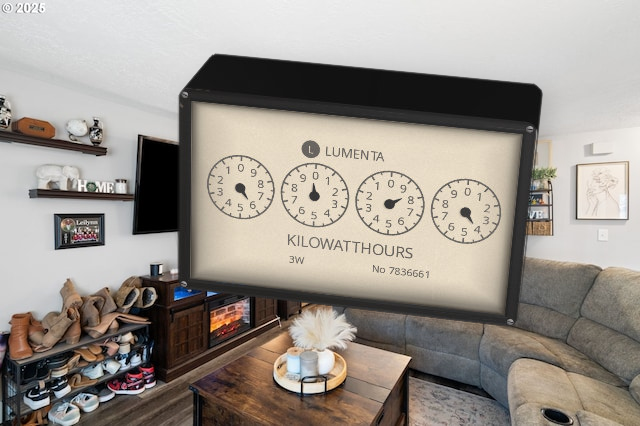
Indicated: 5984
